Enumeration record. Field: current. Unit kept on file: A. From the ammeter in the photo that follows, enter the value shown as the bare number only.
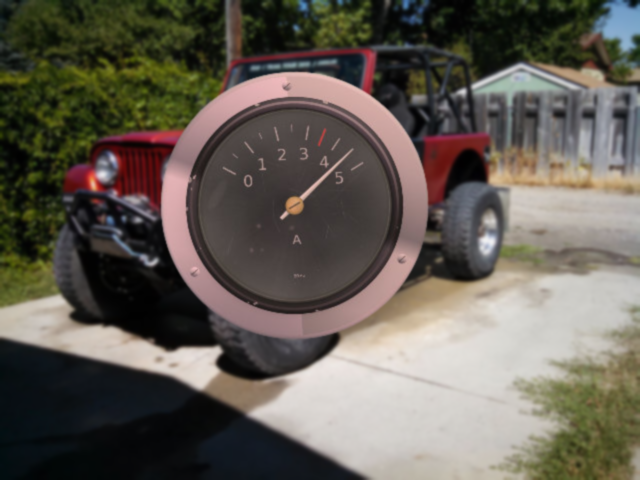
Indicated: 4.5
